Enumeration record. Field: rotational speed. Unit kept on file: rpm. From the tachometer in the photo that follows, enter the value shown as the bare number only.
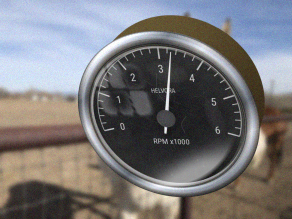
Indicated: 3300
